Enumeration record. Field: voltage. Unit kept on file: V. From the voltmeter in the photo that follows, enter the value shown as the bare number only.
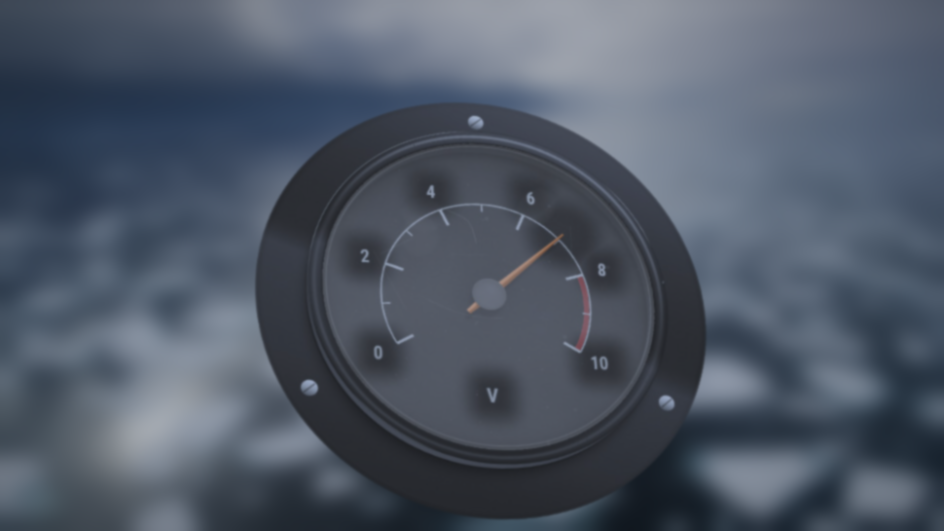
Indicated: 7
